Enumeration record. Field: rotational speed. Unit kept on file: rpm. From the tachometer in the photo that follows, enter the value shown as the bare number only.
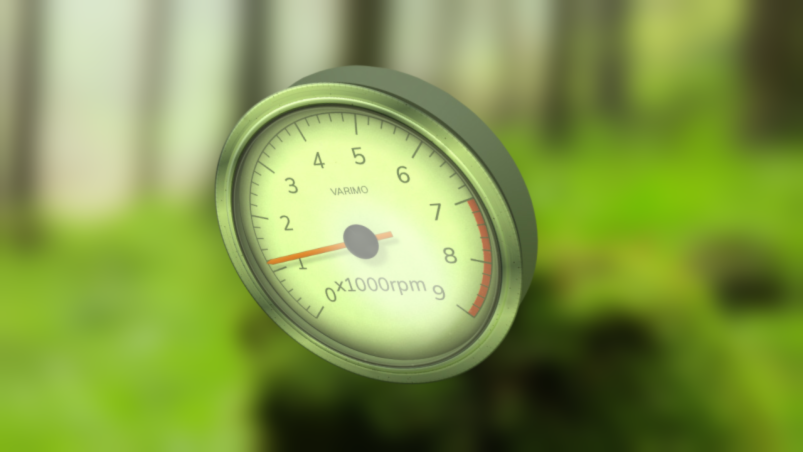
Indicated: 1200
